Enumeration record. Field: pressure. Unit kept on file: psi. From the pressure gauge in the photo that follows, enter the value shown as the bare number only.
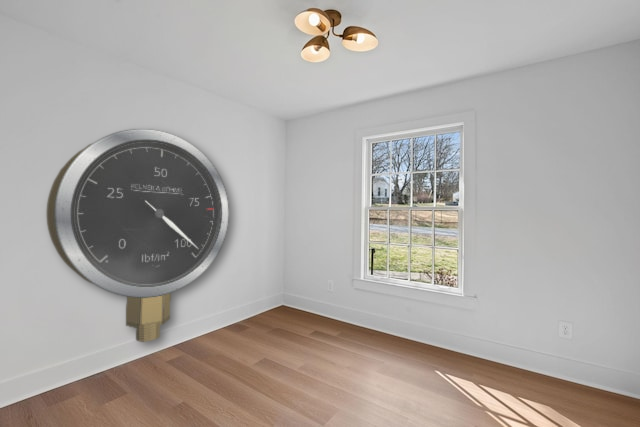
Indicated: 97.5
